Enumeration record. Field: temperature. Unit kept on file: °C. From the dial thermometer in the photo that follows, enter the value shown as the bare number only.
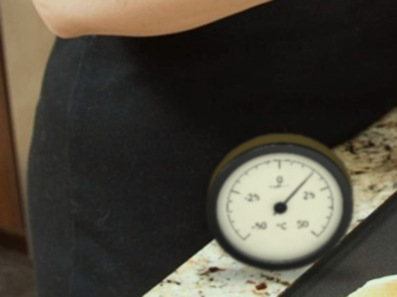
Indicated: 15
